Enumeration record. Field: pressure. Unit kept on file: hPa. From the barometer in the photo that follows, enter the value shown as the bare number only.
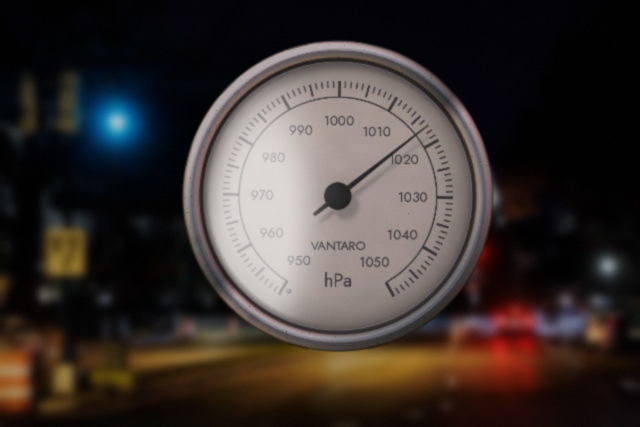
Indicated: 1017
